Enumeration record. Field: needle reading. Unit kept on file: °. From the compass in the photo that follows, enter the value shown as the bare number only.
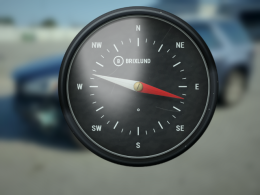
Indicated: 105
